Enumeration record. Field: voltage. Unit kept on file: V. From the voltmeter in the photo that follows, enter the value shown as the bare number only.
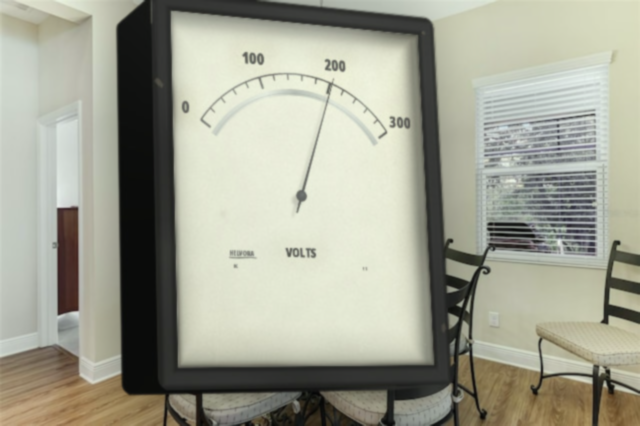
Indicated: 200
